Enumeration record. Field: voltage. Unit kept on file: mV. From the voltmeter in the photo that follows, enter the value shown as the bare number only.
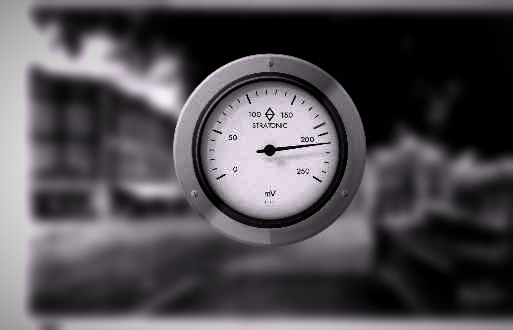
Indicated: 210
